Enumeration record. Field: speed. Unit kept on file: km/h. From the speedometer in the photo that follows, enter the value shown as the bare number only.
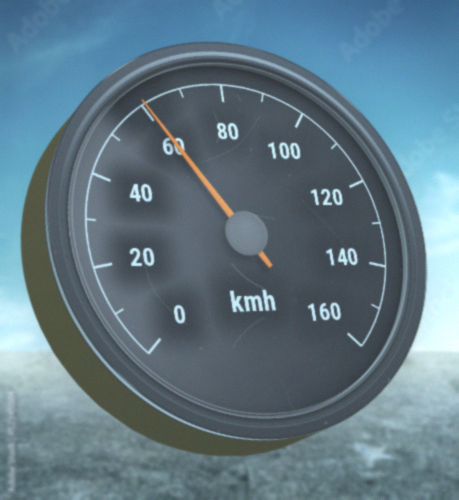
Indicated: 60
